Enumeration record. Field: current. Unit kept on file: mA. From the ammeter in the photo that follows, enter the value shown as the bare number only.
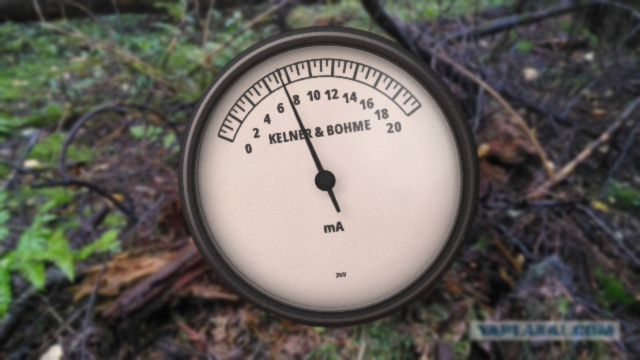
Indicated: 7.5
